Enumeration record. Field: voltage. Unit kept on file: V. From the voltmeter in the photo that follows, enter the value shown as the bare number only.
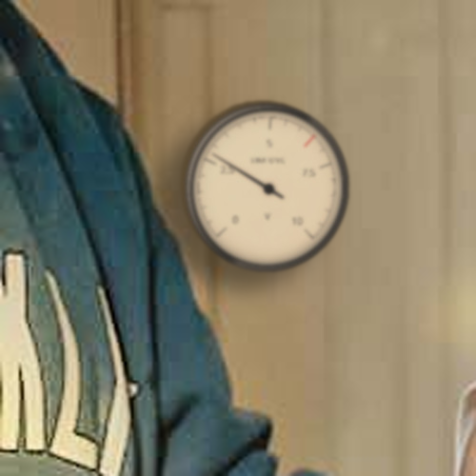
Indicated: 2.75
